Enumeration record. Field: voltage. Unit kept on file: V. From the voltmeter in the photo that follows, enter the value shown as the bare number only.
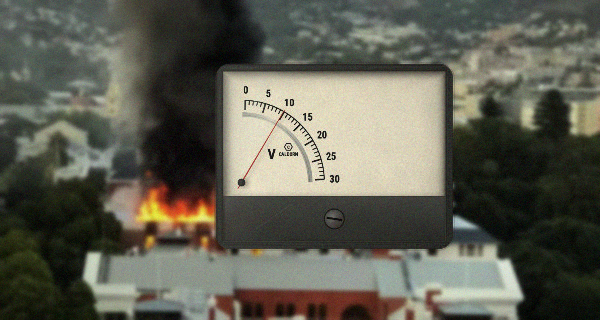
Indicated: 10
